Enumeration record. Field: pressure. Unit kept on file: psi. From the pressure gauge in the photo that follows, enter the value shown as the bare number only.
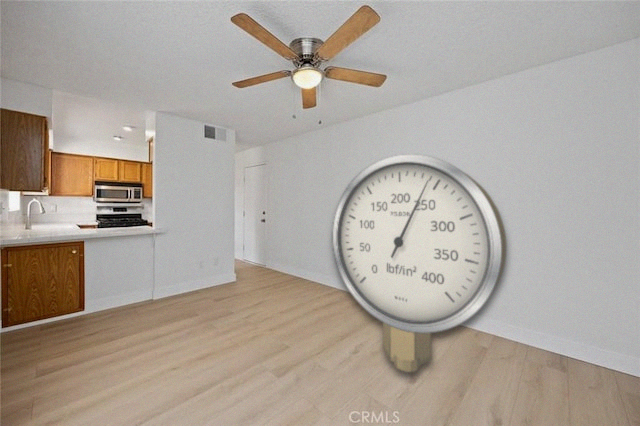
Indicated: 240
